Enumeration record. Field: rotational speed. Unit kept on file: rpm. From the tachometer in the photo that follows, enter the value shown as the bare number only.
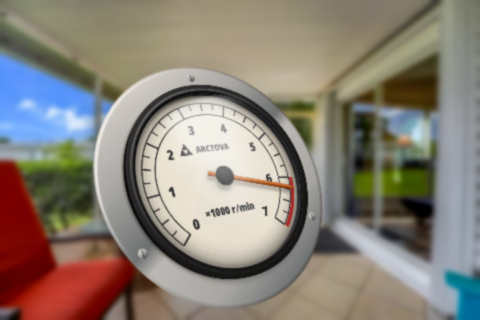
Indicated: 6250
